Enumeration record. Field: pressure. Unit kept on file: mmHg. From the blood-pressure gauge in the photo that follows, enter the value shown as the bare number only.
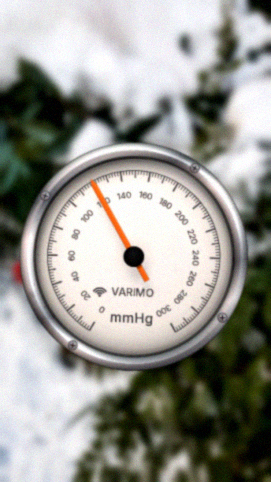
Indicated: 120
